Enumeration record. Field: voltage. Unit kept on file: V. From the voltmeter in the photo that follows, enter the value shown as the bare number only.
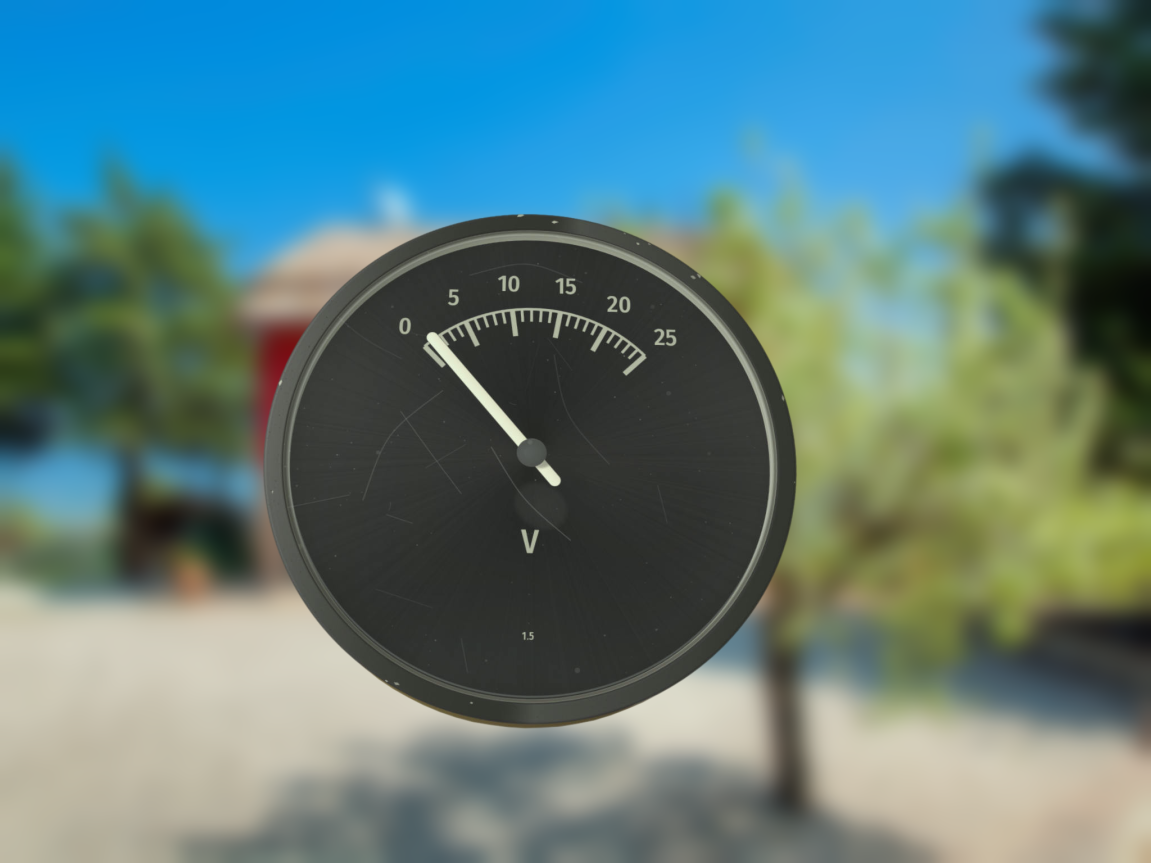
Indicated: 1
